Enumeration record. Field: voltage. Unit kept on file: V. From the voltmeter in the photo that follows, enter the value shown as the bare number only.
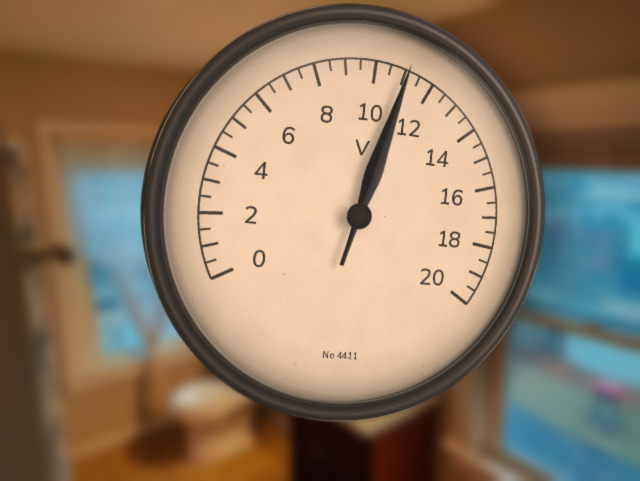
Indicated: 11
